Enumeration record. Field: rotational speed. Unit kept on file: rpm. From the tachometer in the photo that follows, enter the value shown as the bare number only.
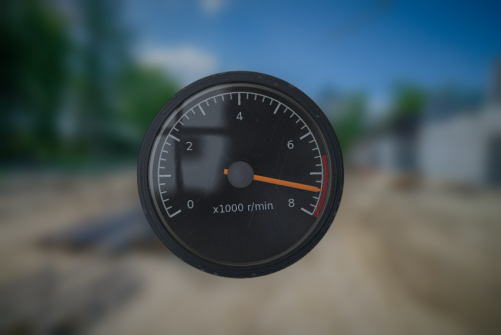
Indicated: 7400
